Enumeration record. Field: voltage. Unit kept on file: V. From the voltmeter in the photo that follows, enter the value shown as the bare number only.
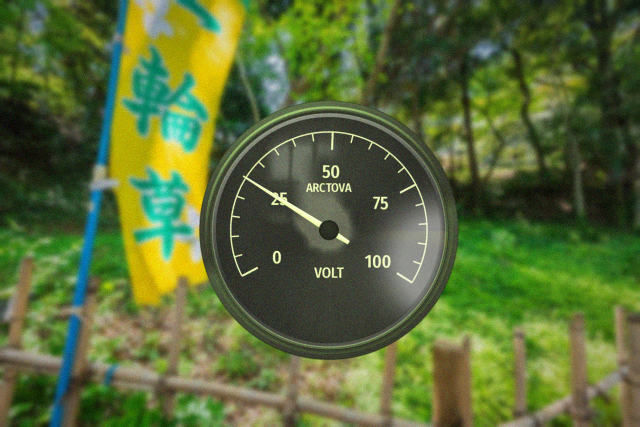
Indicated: 25
